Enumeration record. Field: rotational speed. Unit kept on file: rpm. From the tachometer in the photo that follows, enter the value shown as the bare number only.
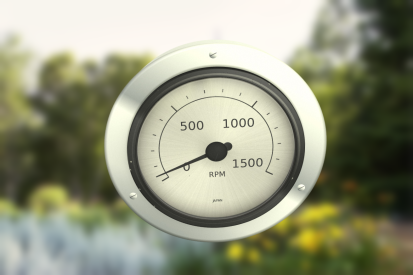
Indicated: 50
